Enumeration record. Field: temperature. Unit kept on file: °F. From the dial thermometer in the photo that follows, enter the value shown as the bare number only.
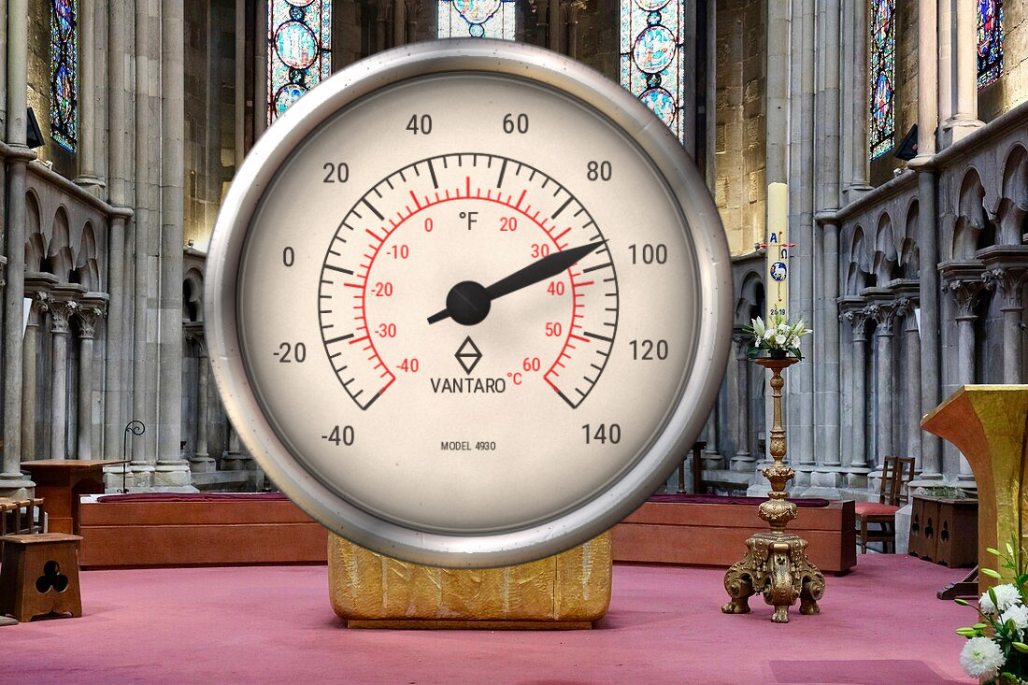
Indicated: 94
